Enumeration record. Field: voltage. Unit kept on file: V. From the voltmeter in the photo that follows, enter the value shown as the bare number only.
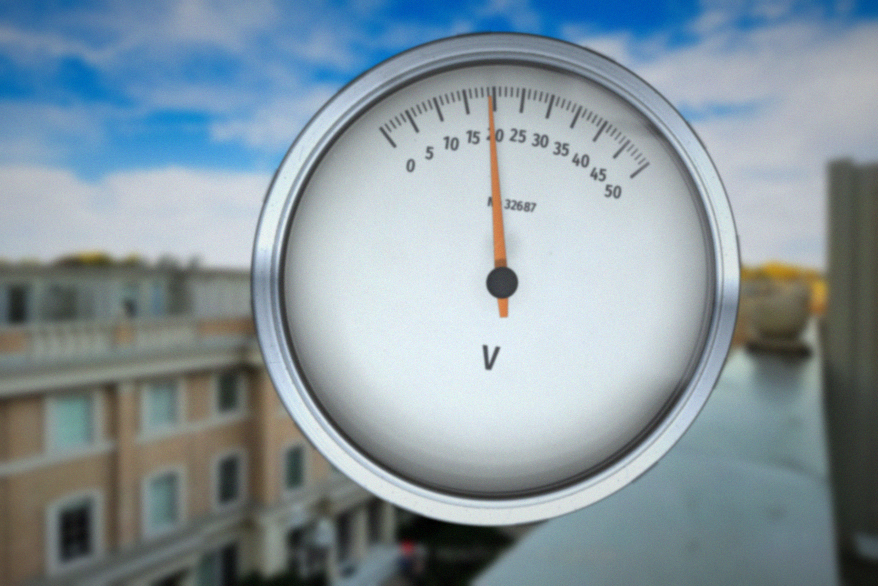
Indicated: 19
